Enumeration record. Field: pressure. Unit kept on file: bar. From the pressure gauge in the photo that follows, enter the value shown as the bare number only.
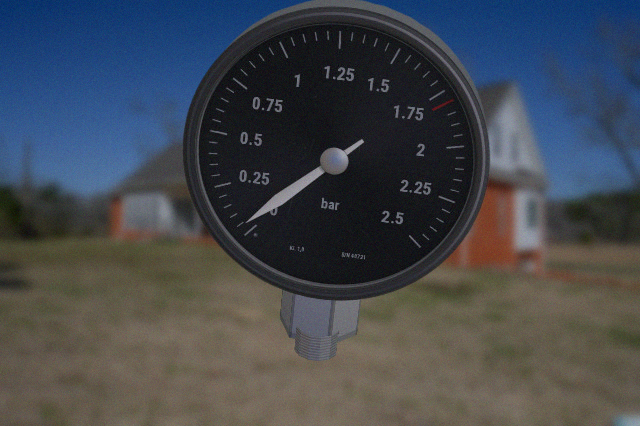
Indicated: 0.05
